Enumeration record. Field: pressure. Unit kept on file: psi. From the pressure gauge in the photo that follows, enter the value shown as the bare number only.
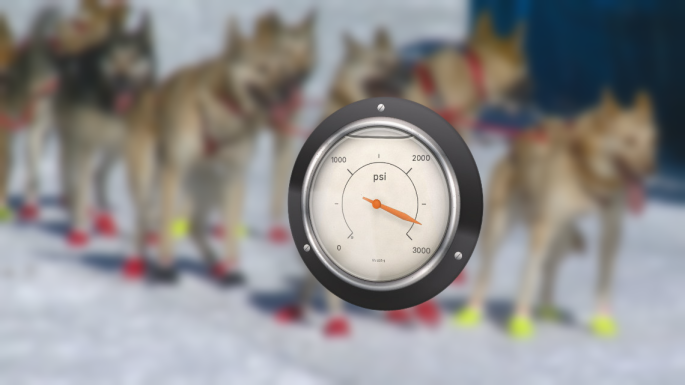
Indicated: 2750
